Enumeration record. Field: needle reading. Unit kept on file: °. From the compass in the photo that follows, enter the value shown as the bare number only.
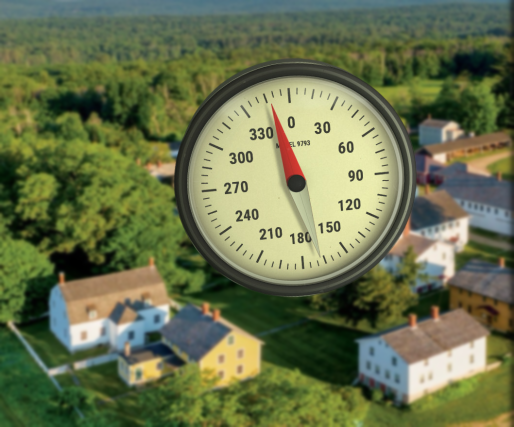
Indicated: 347.5
